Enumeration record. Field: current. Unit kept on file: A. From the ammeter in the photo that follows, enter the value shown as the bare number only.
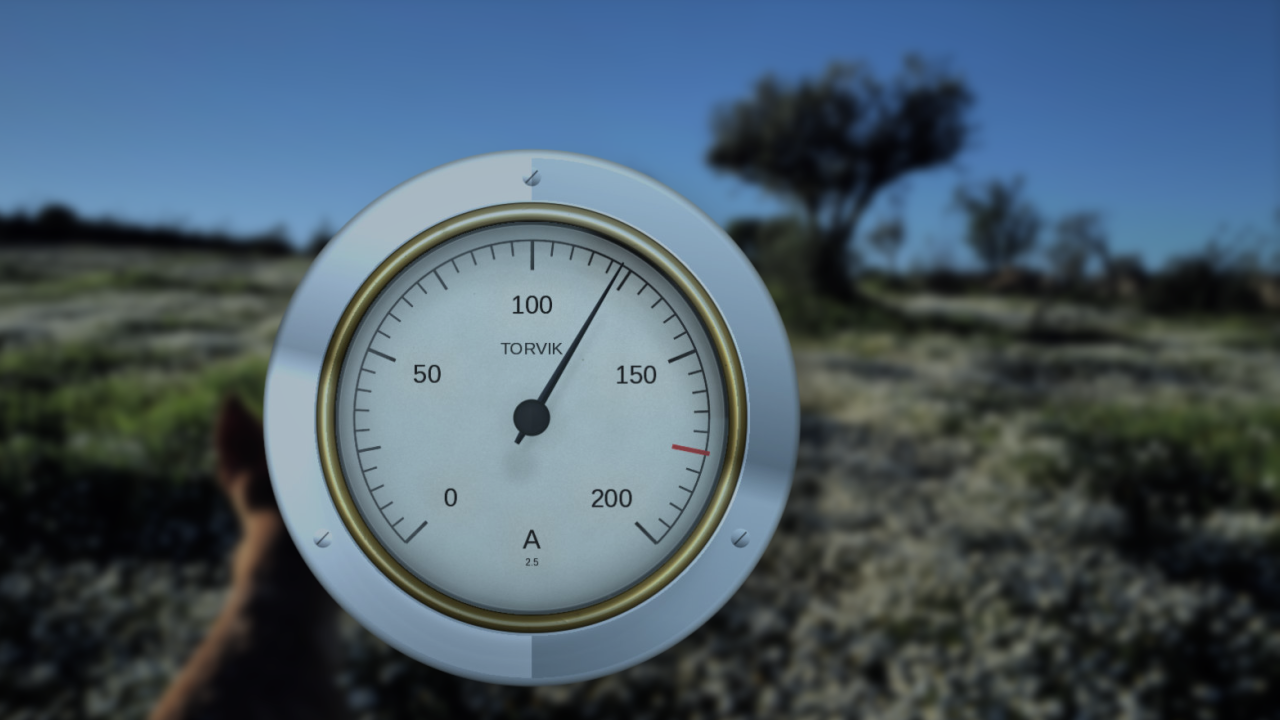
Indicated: 122.5
